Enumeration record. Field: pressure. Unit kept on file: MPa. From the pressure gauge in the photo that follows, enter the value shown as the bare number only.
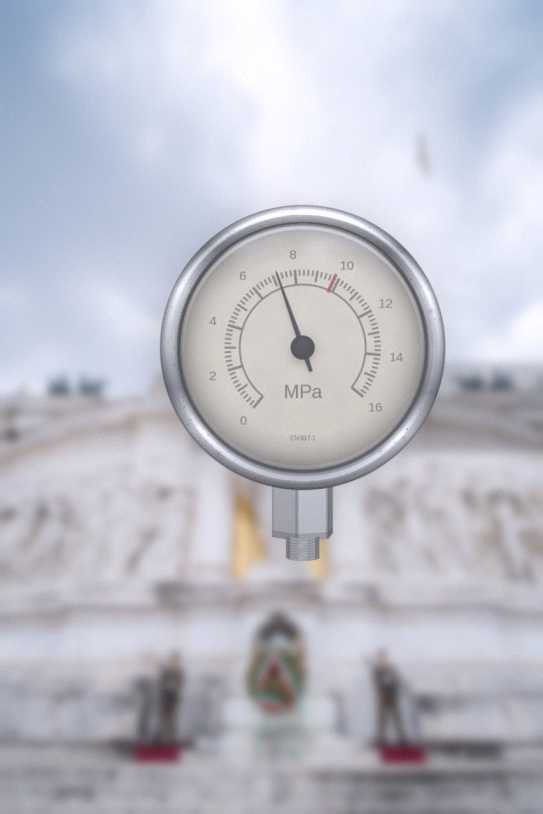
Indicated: 7.2
